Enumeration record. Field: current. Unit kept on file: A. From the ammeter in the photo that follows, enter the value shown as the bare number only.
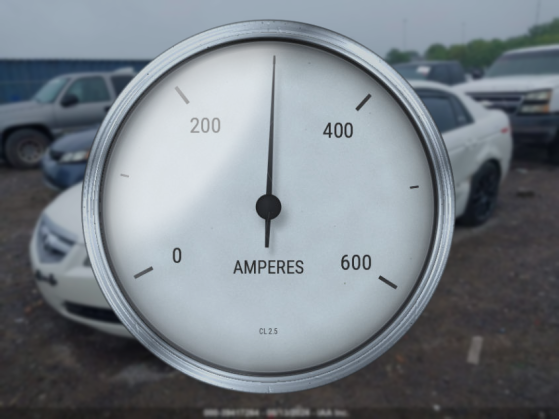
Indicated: 300
